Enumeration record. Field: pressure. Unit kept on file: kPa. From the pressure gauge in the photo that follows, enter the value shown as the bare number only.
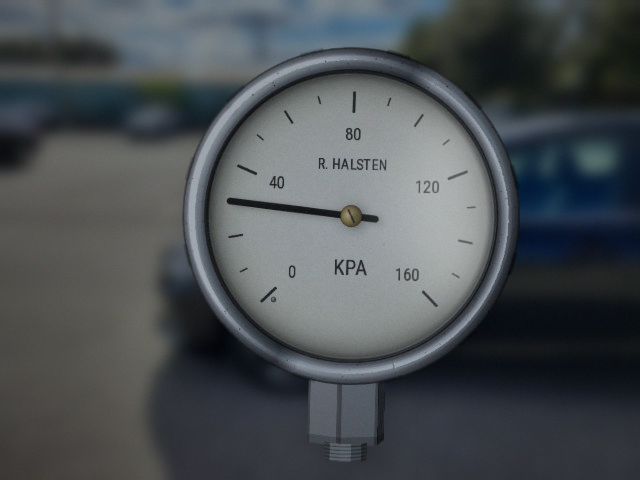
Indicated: 30
